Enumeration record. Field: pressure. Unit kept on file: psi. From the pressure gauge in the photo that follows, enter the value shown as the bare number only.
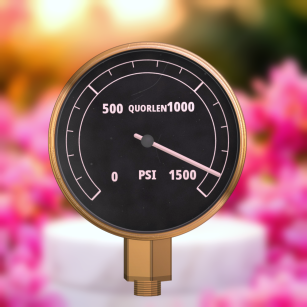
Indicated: 1400
